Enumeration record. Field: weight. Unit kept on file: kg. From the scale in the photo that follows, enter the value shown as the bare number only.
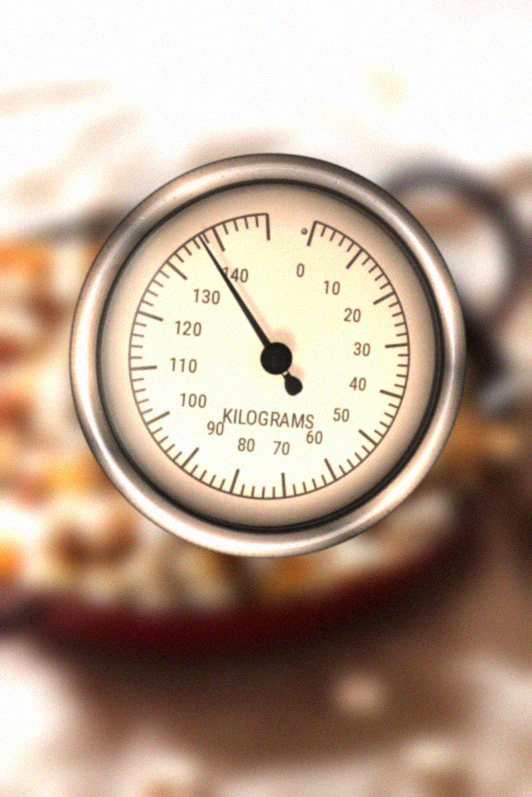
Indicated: 137
